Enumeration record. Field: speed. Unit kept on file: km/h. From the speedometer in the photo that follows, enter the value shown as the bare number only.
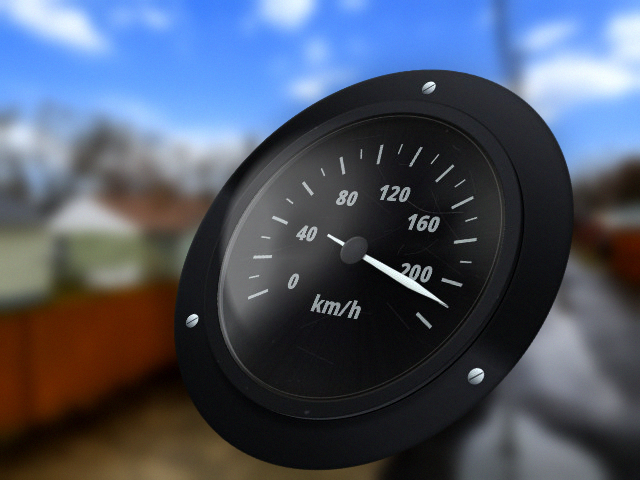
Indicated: 210
